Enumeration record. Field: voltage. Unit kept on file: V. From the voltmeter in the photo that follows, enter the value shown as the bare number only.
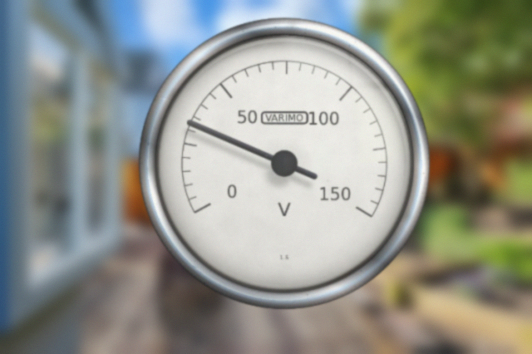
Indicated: 32.5
